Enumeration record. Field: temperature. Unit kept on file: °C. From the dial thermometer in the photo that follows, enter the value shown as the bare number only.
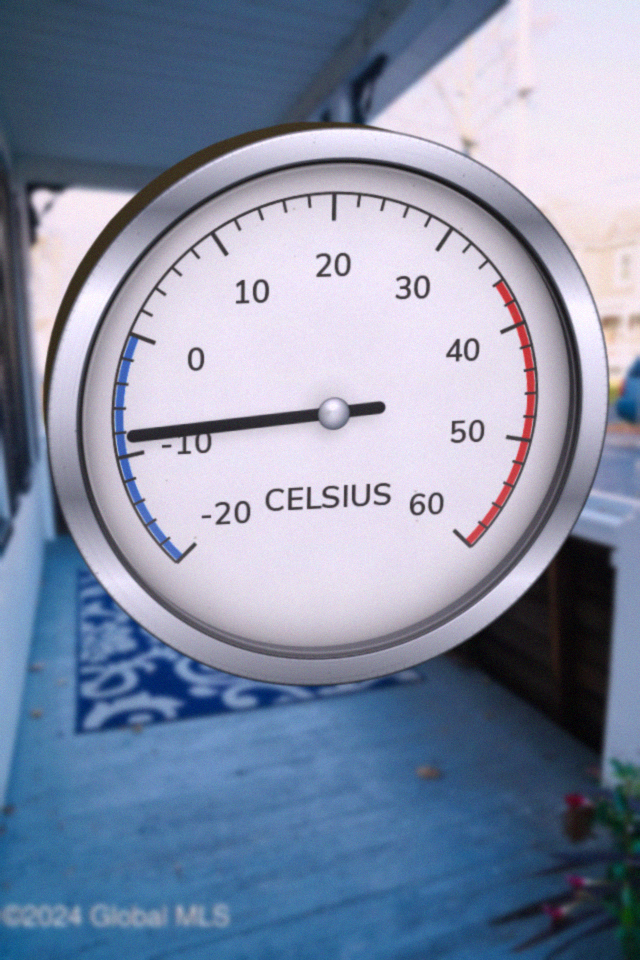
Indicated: -8
